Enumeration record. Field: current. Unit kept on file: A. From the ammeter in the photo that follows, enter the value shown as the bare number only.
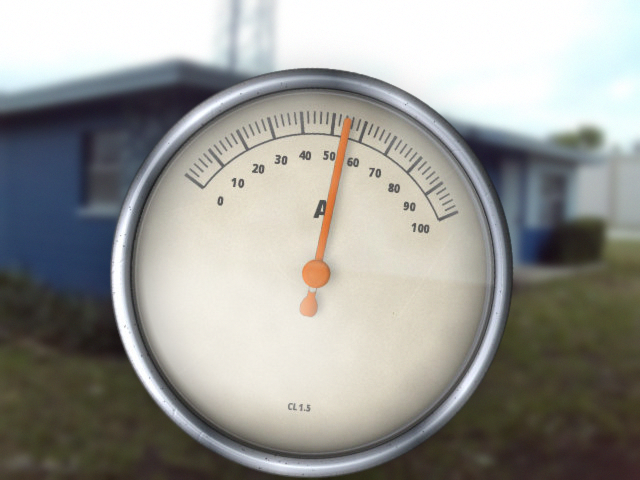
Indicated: 54
